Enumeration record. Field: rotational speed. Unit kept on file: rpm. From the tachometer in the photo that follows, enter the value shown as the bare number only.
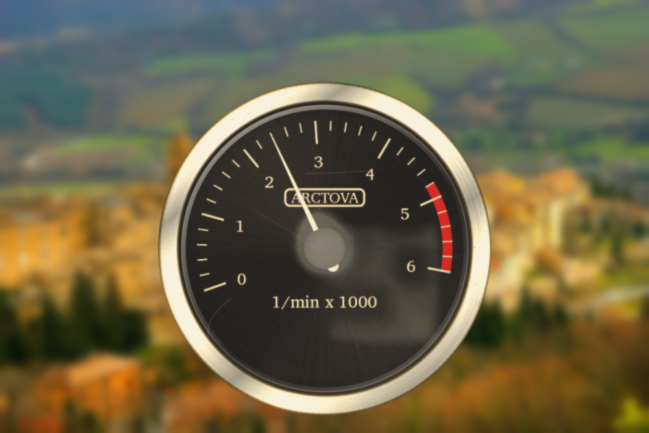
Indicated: 2400
